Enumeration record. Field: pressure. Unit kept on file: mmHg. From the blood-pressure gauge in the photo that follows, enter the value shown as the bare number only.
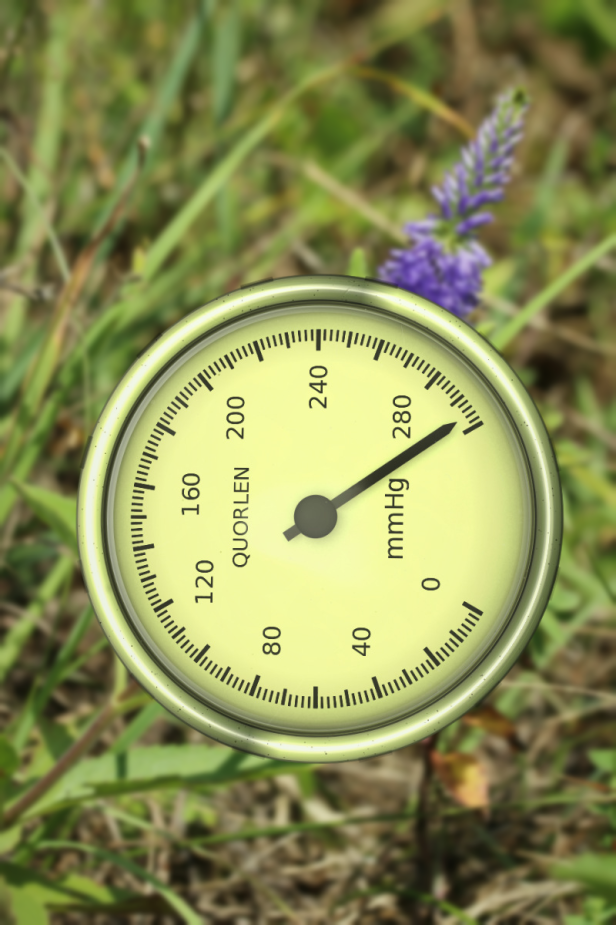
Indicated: 296
